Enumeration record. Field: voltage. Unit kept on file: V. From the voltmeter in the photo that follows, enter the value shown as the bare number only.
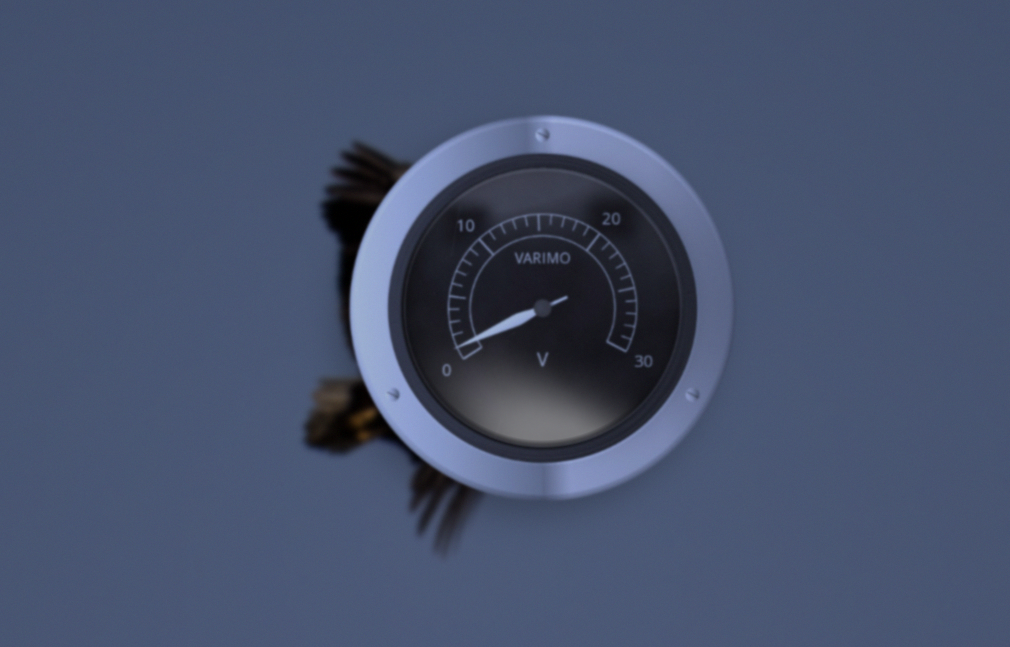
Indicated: 1
